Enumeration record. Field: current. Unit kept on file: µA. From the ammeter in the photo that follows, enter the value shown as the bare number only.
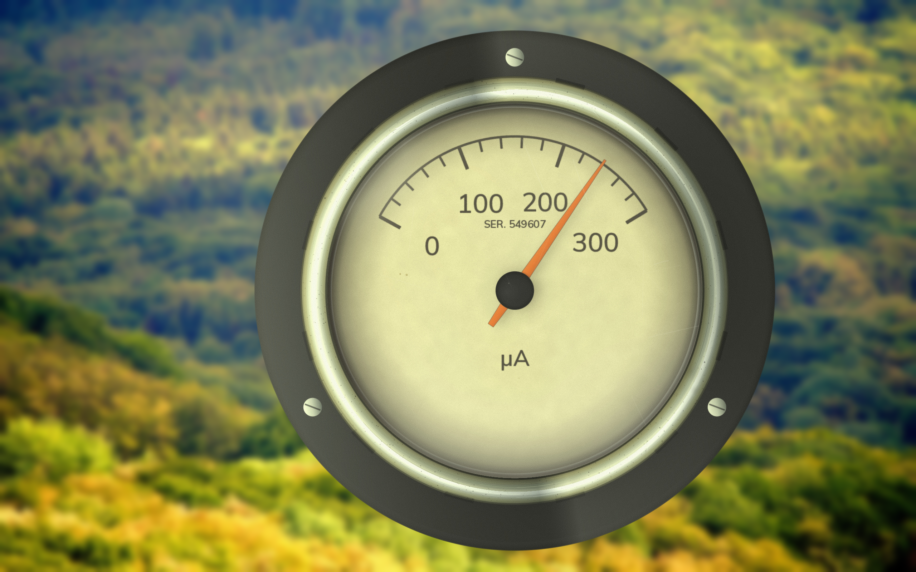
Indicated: 240
